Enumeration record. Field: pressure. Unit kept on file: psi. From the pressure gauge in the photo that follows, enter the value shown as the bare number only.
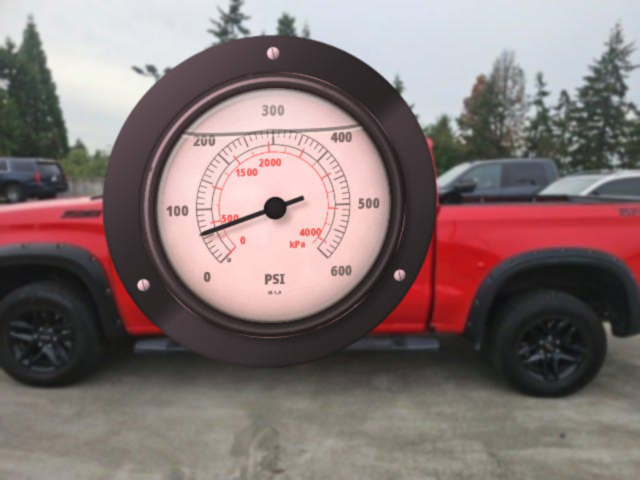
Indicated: 60
